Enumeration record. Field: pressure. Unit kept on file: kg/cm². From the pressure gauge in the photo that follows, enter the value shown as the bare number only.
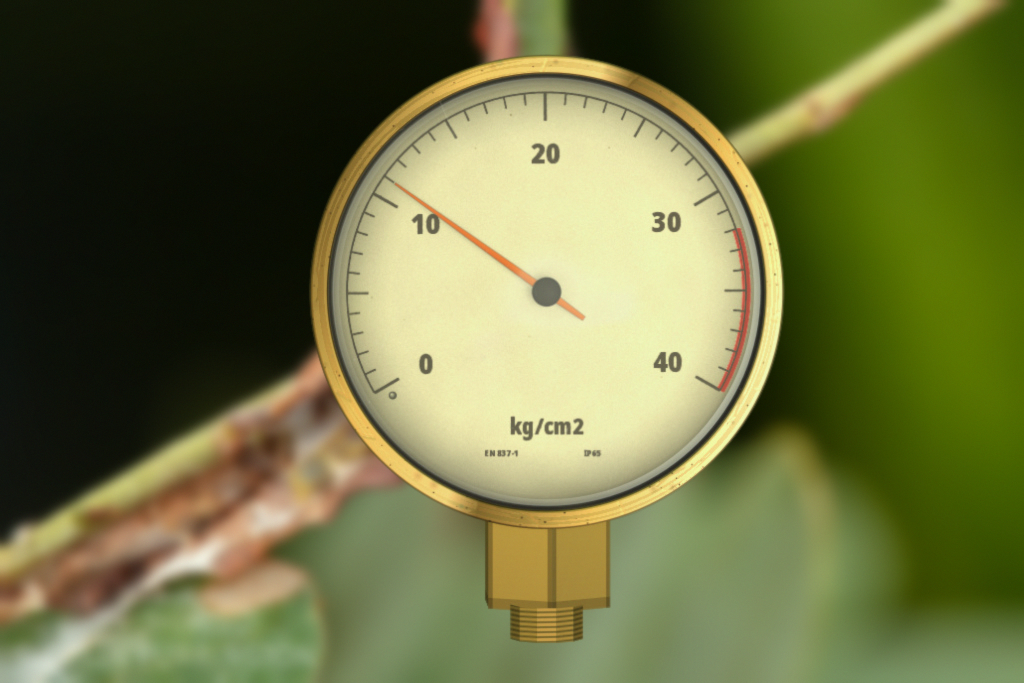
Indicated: 11
